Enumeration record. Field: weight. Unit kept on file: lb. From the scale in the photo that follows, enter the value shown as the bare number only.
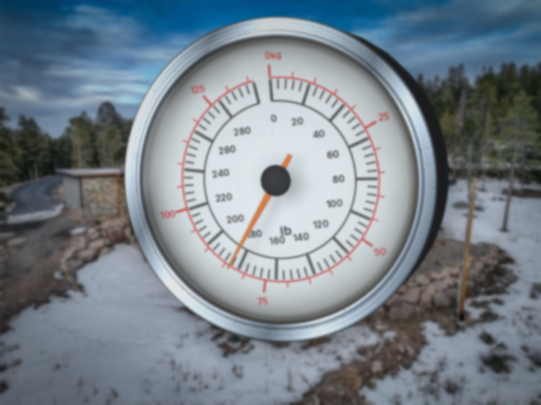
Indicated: 184
